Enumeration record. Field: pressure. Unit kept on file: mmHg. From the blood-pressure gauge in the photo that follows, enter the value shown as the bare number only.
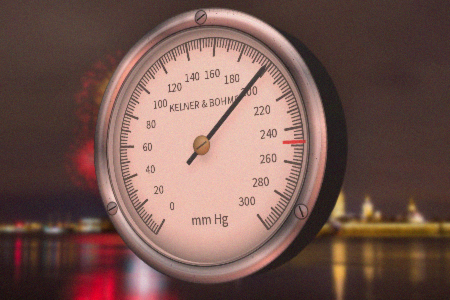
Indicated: 200
